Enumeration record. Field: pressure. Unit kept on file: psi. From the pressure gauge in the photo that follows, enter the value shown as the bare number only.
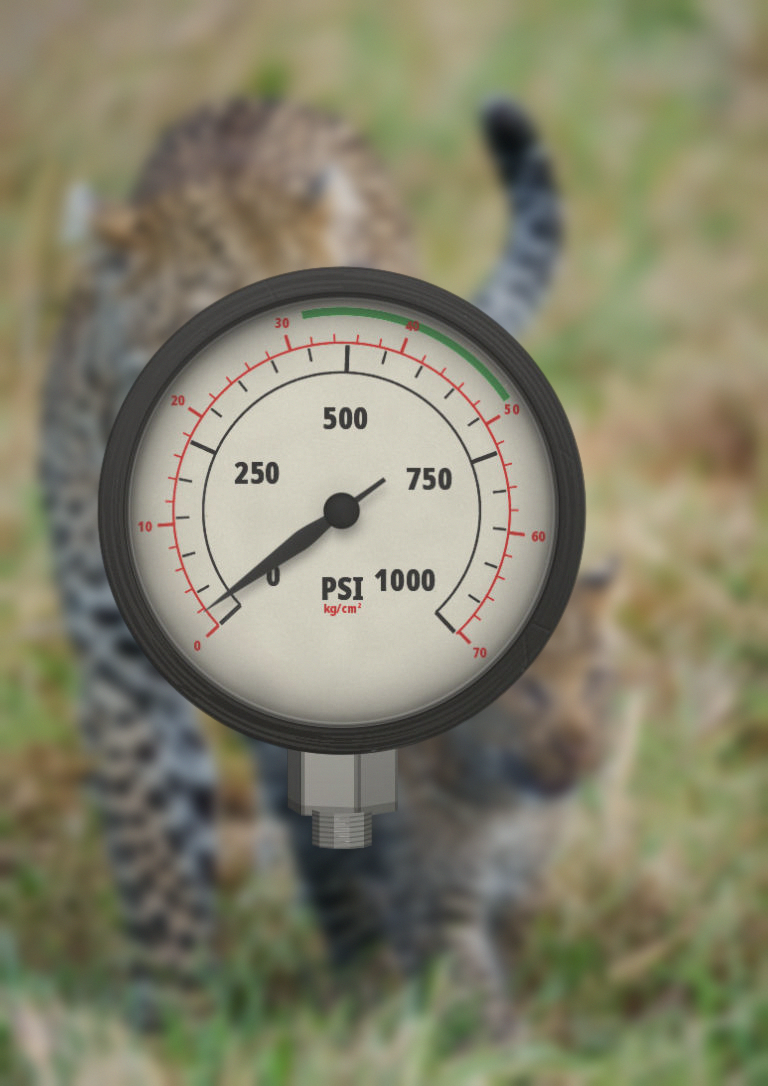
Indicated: 25
